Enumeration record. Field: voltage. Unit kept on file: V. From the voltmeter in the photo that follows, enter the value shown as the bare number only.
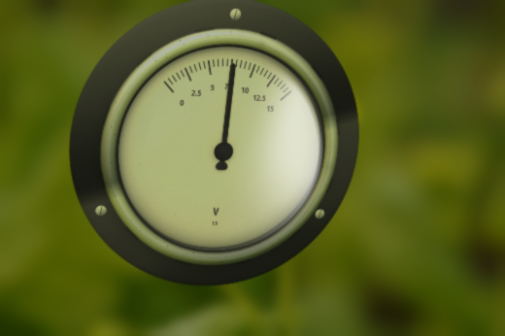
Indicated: 7.5
